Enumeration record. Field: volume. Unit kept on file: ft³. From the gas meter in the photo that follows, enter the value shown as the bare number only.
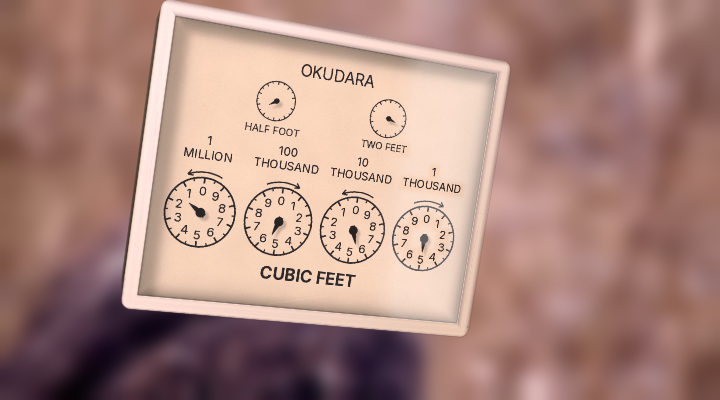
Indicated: 155500
